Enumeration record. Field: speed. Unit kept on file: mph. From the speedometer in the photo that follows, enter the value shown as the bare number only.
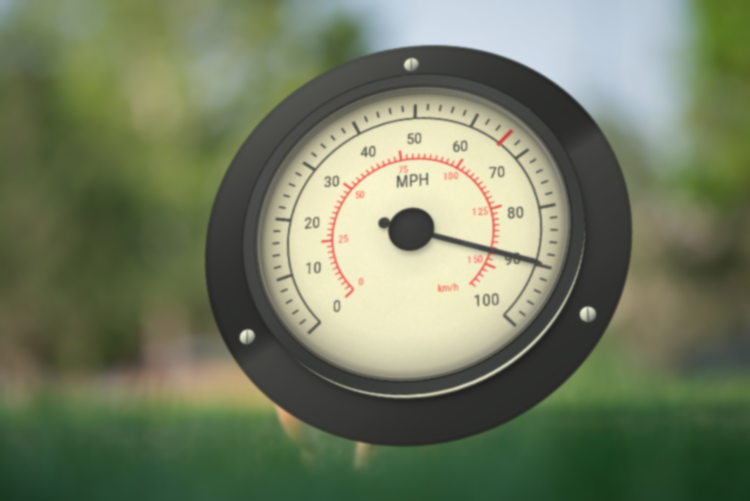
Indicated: 90
